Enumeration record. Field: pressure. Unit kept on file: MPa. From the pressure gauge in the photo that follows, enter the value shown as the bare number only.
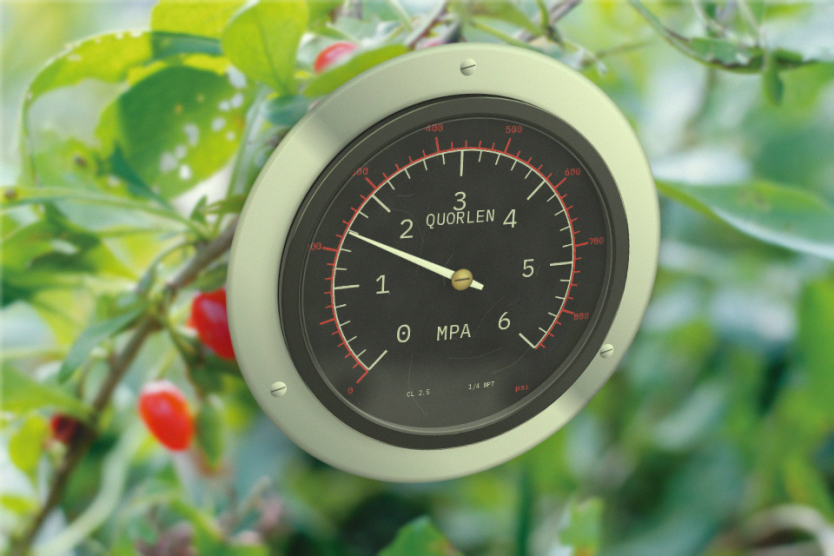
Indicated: 1.6
